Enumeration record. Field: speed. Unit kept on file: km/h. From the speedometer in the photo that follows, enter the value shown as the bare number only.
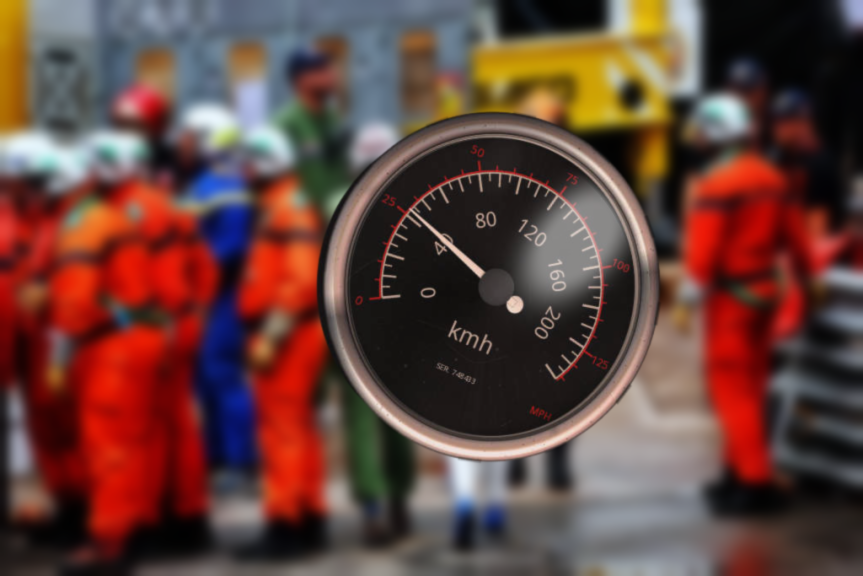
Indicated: 42.5
